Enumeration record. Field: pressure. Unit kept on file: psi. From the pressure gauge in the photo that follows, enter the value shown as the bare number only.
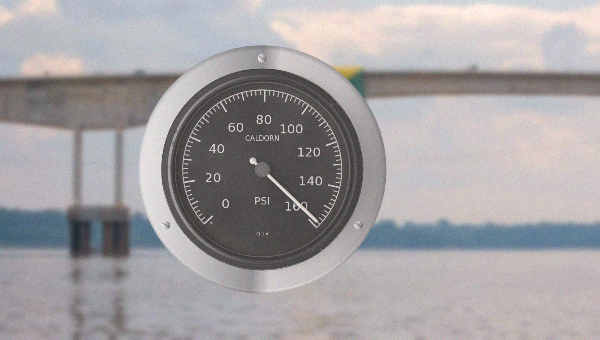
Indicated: 158
